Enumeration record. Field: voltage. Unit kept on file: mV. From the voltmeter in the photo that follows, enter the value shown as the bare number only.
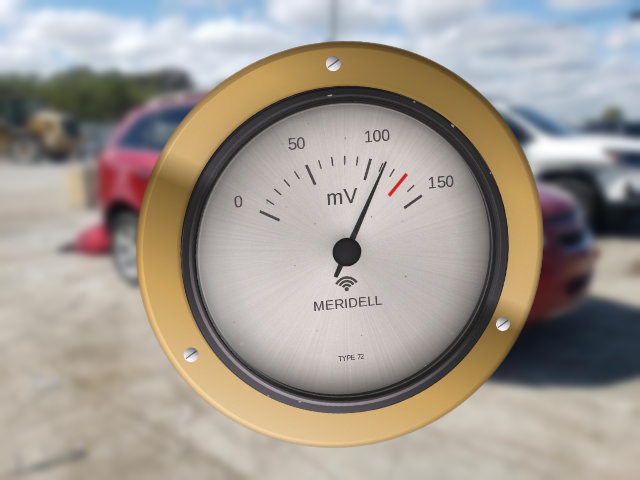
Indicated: 110
